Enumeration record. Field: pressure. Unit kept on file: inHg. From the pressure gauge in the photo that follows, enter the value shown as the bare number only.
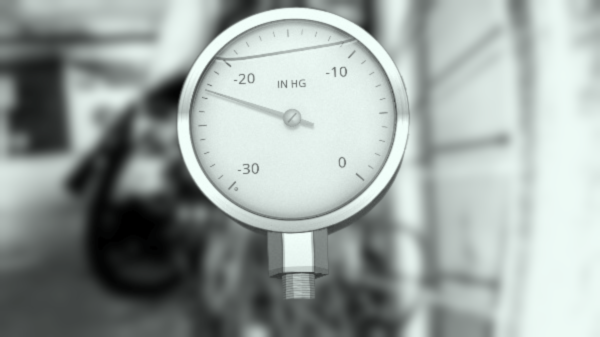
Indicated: -22.5
